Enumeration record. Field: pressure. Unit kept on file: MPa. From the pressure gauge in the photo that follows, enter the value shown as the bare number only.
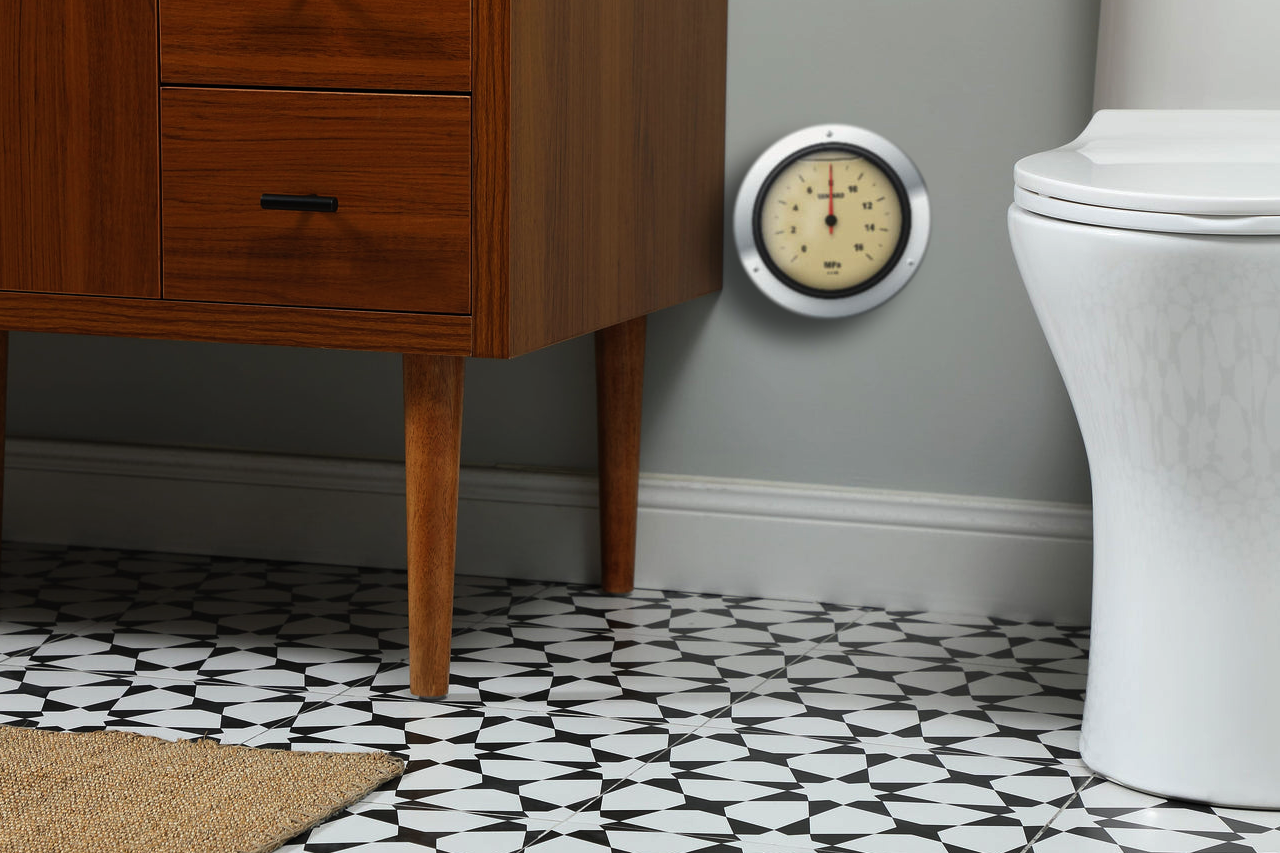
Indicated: 8
